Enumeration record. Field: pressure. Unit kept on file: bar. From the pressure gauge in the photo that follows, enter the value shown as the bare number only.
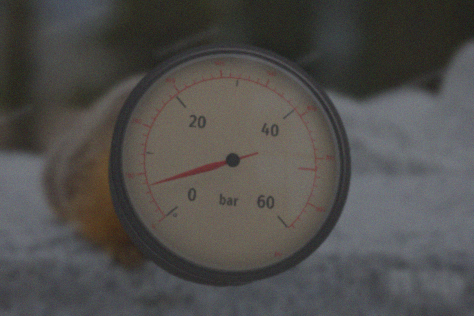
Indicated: 5
